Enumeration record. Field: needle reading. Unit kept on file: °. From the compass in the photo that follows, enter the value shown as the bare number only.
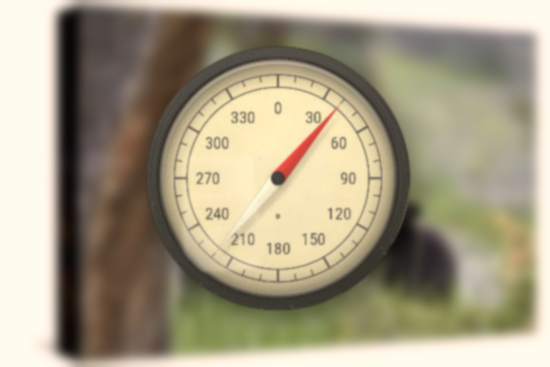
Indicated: 40
